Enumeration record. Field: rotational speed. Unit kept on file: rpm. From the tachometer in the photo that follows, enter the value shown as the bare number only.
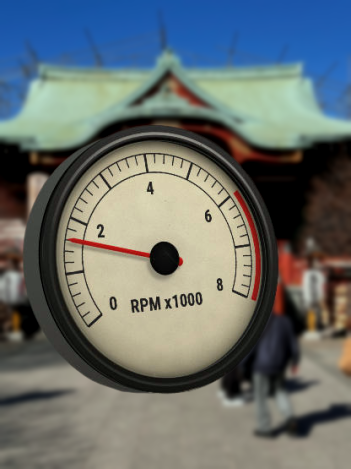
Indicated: 1600
